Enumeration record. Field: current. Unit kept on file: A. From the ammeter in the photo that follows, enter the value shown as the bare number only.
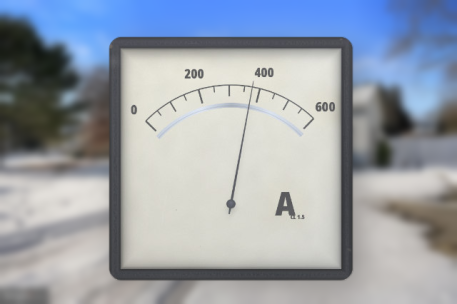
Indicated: 375
